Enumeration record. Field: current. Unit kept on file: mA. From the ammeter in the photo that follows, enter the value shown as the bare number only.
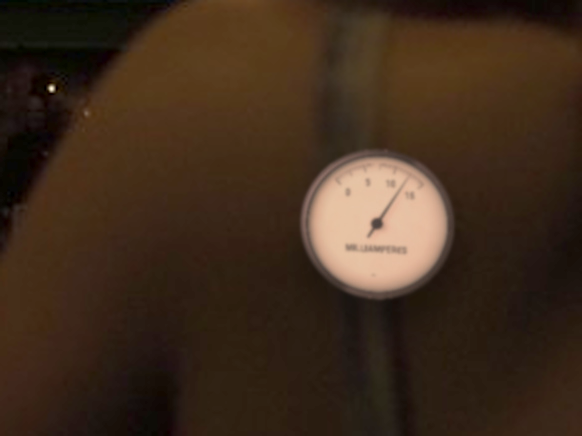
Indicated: 12.5
